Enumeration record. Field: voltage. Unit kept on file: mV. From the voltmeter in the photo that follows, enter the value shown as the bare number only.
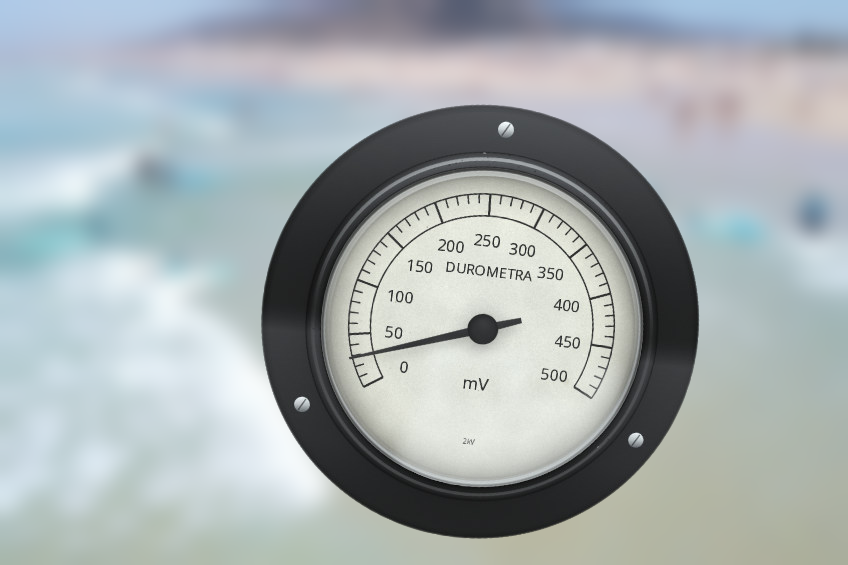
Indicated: 30
